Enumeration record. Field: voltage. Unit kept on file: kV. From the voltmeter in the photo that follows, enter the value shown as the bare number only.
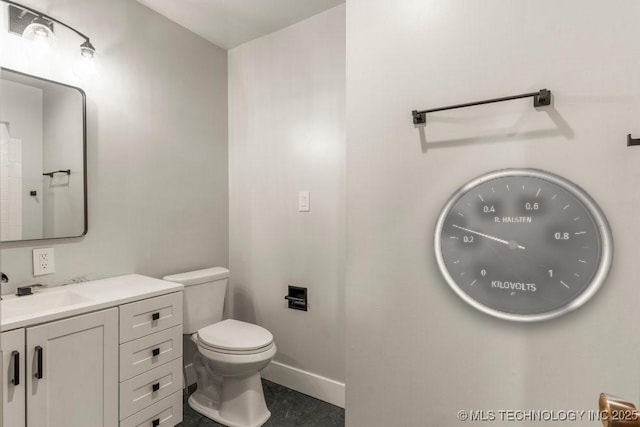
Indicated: 0.25
